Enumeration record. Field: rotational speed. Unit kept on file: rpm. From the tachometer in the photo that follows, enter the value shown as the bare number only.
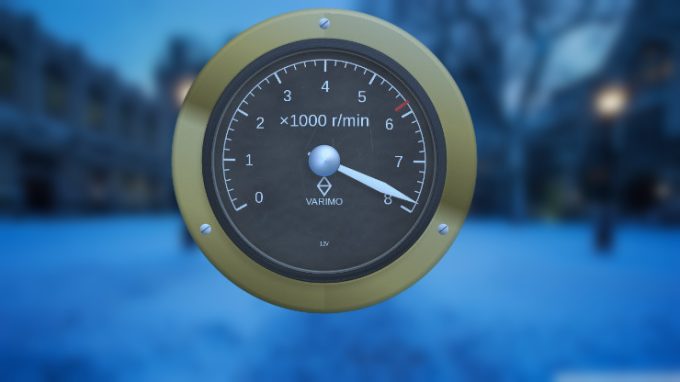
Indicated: 7800
